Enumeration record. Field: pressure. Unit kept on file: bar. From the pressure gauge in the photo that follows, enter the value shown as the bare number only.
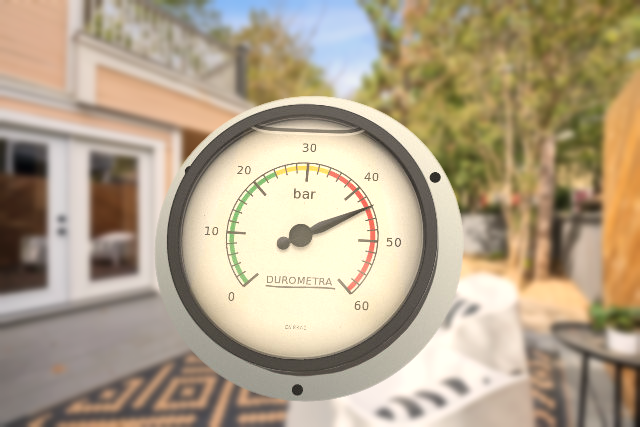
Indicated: 44
